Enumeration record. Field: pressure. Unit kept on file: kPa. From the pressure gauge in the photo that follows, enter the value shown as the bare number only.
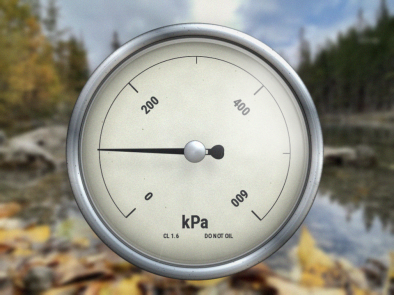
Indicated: 100
